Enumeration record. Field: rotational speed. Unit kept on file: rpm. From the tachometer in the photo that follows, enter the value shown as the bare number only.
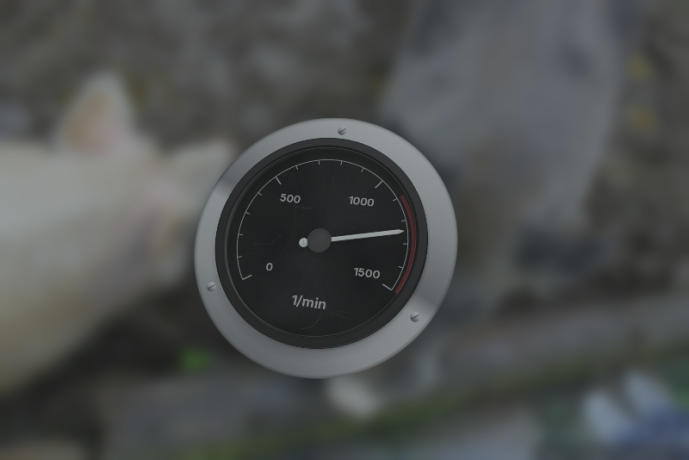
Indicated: 1250
